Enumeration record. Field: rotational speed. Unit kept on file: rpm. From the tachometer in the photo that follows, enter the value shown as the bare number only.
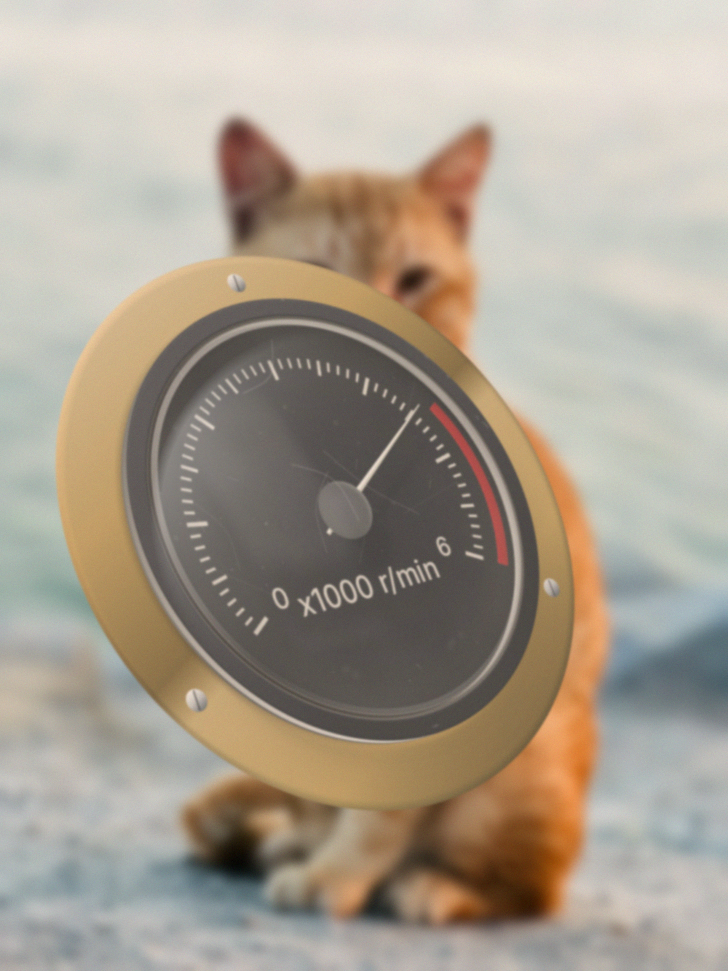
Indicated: 4500
